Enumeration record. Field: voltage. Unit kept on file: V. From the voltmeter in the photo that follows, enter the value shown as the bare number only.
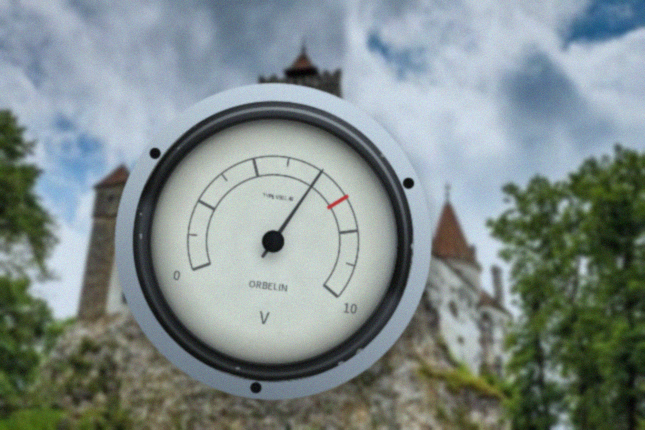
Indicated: 6
